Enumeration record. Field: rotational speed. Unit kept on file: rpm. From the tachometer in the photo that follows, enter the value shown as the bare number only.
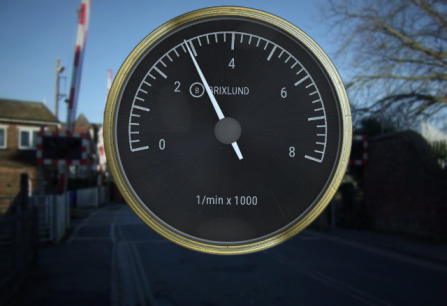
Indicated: 2900
